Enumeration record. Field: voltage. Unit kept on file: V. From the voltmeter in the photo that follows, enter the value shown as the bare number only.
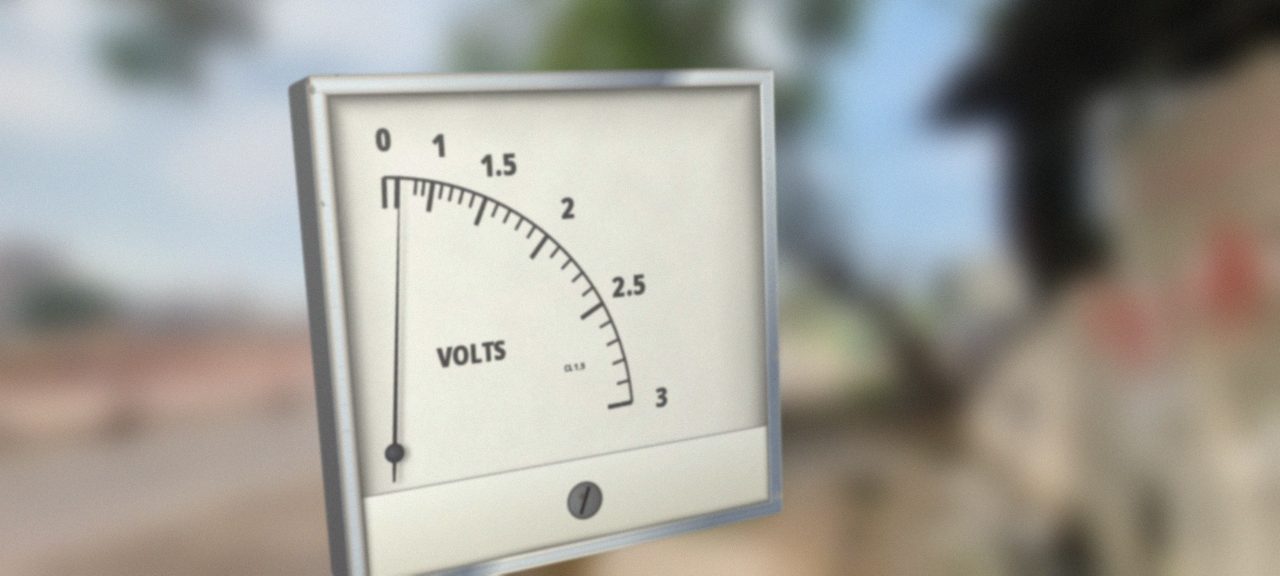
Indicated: 0.5
